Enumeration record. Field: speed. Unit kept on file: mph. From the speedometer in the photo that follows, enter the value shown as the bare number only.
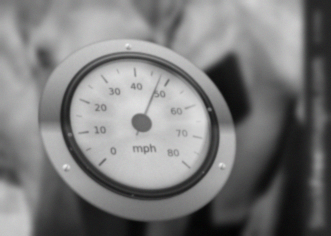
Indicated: 47.5
